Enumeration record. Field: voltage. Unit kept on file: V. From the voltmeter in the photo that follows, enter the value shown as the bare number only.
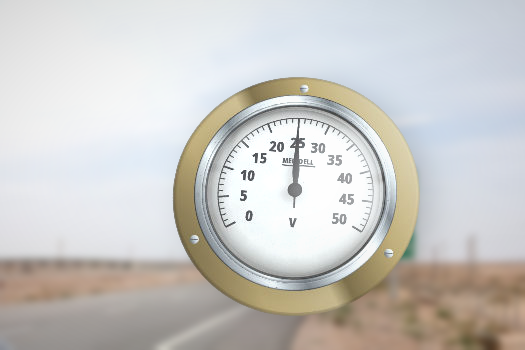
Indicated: 25
